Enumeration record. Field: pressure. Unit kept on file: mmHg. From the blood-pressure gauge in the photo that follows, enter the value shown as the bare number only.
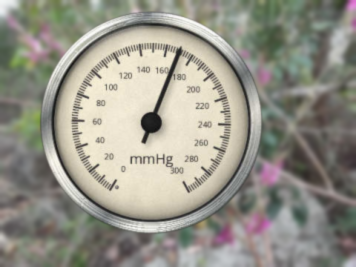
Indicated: 170
